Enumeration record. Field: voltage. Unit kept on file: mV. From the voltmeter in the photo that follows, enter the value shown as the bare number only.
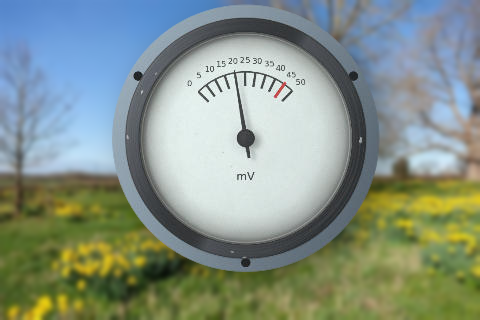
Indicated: 20
